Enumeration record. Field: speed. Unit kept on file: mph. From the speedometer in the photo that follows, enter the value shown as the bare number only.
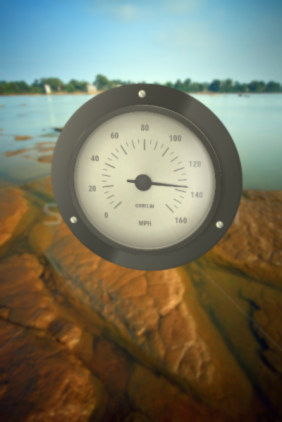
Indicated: 135
